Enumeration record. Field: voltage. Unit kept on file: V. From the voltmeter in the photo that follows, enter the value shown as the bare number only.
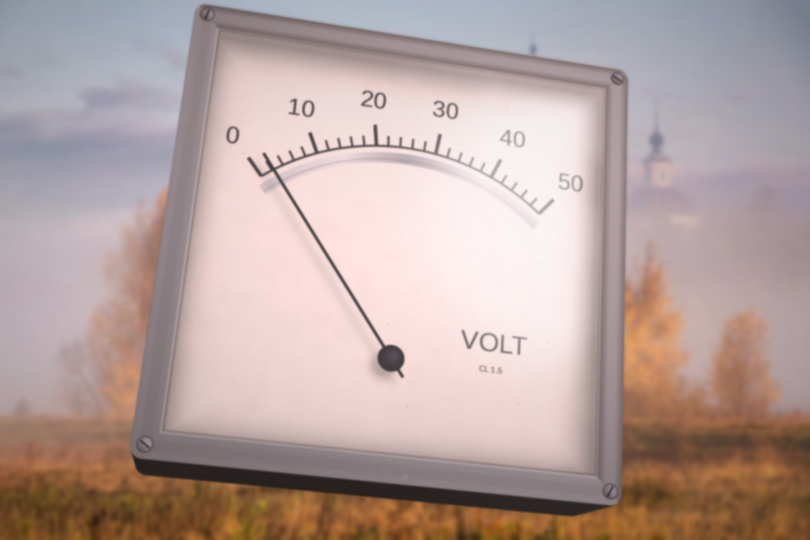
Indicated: 2
